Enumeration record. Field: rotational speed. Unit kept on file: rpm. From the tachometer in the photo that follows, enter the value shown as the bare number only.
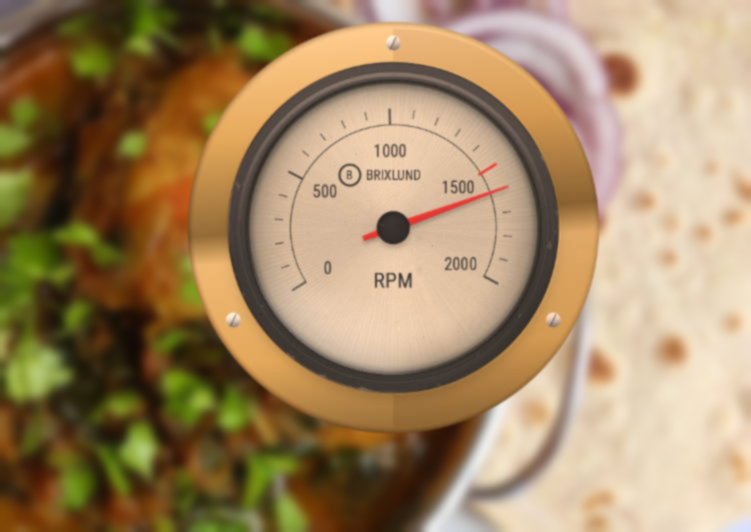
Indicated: 1600
